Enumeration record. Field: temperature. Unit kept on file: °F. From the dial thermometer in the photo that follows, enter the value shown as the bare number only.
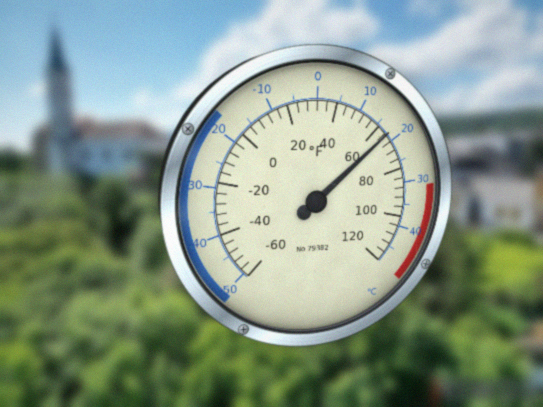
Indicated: 64
